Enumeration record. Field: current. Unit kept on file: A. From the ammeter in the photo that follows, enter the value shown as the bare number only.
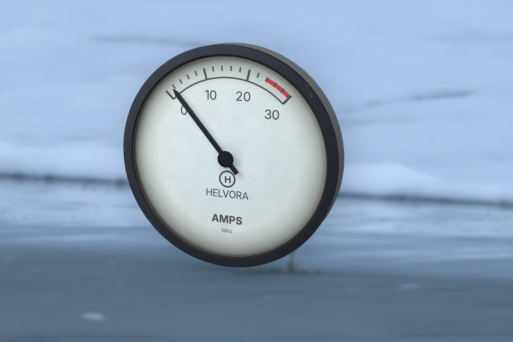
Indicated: 2
